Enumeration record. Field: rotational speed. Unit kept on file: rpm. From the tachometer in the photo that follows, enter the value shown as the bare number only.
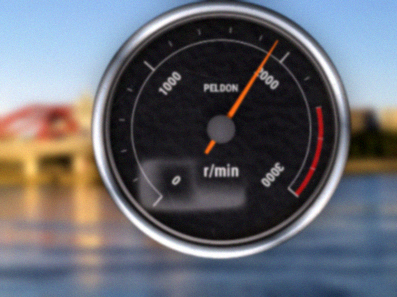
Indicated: 1900
